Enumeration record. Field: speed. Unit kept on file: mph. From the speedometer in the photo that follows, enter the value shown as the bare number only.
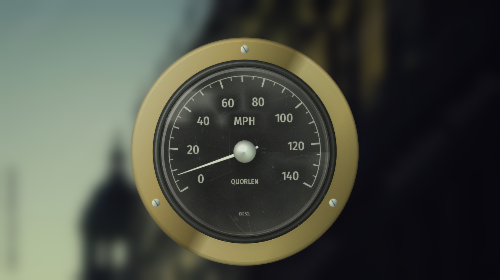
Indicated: 7.5
